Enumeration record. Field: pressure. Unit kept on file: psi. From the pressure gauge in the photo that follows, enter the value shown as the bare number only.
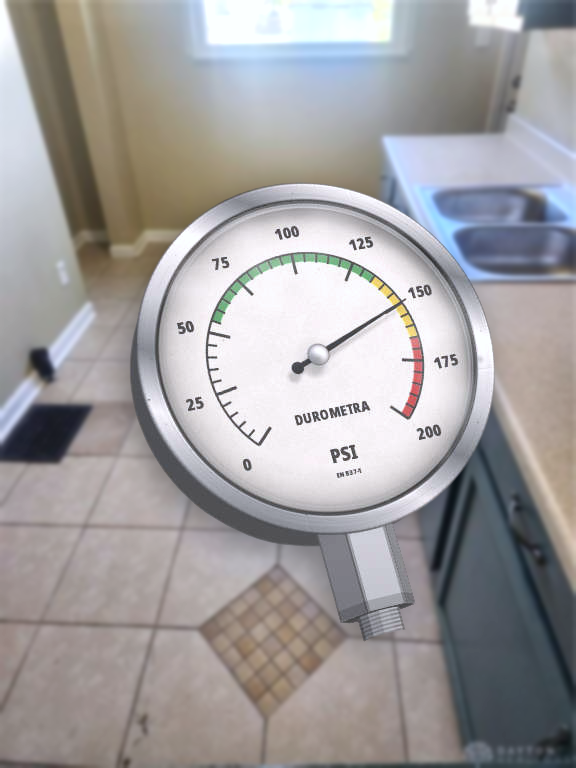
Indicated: 150
